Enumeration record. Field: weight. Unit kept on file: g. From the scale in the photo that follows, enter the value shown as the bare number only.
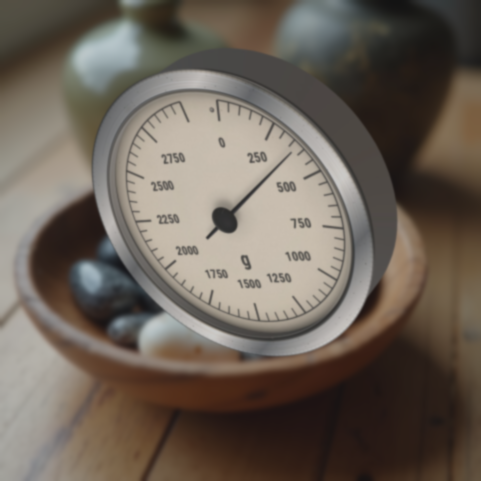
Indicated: 375
